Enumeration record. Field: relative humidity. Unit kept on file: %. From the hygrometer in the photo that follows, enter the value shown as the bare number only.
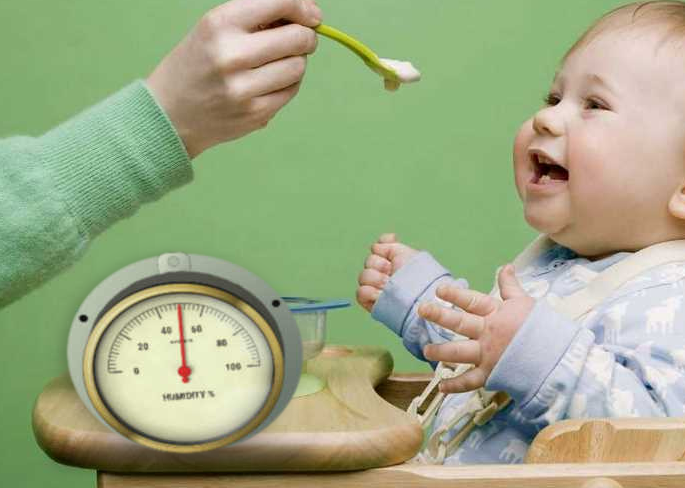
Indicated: 50
